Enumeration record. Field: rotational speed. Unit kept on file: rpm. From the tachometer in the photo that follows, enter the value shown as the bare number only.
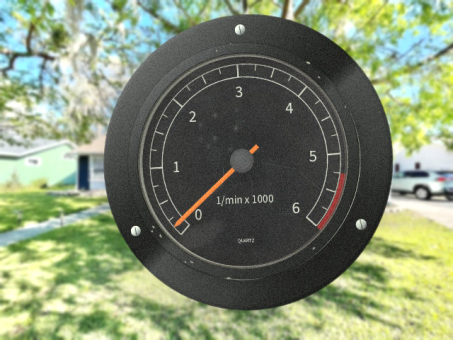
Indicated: 125
